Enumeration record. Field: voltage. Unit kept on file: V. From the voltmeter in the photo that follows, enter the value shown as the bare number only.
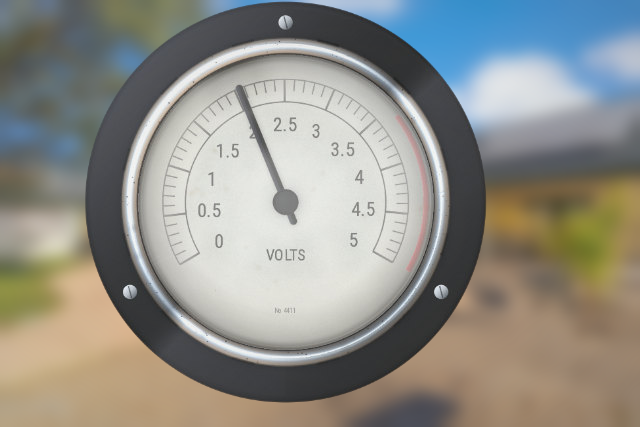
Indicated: 2.05
